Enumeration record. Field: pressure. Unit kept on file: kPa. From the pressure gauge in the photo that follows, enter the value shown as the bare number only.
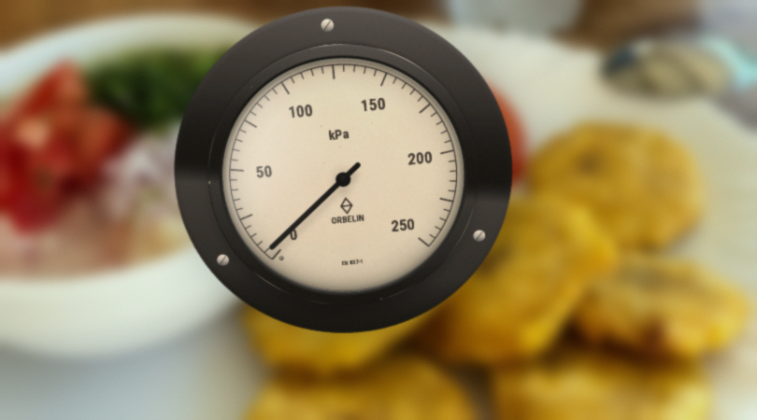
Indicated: 5
